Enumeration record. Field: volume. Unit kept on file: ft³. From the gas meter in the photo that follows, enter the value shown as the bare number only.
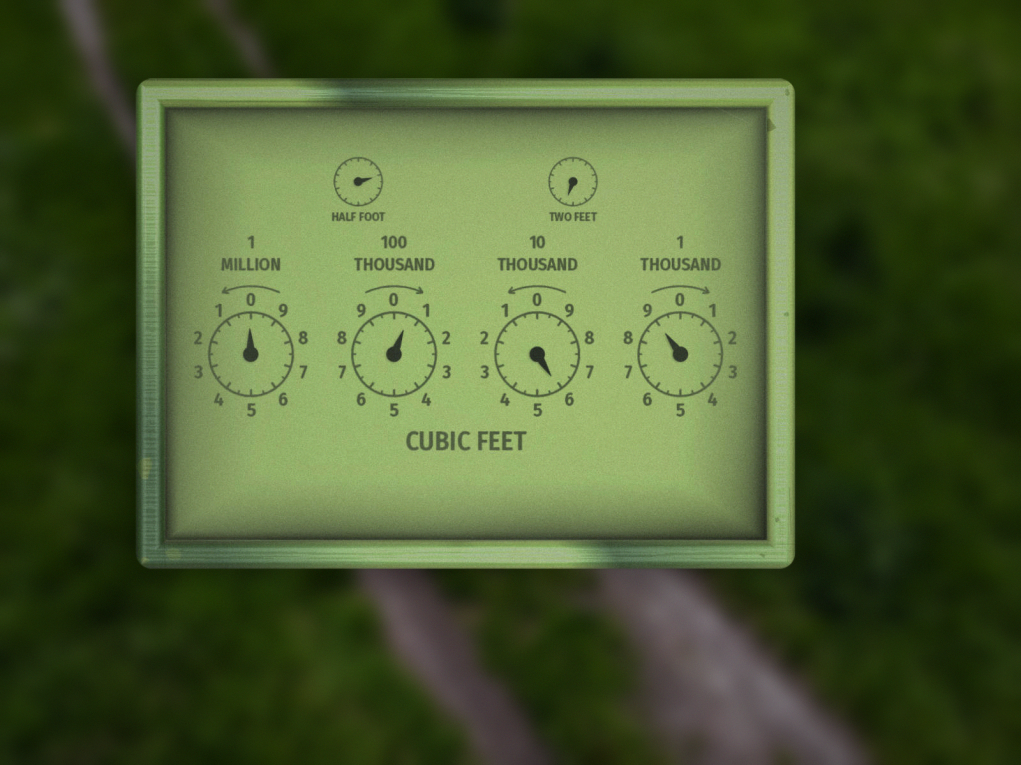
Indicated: 5900
